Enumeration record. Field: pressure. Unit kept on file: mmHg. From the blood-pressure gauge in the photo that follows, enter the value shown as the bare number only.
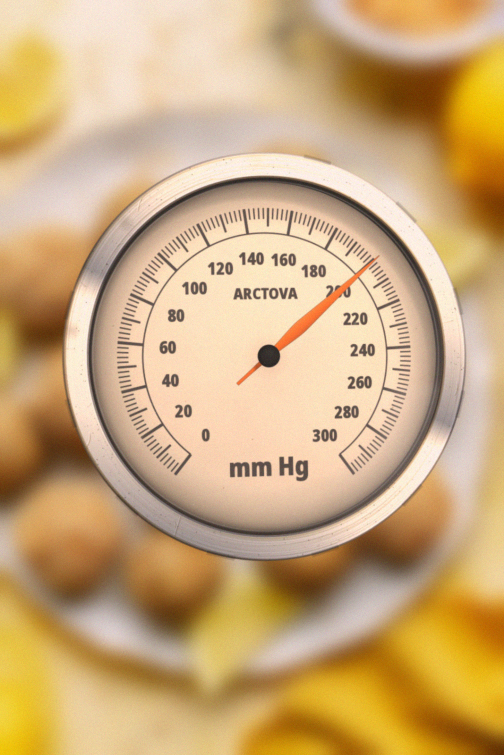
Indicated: 200
